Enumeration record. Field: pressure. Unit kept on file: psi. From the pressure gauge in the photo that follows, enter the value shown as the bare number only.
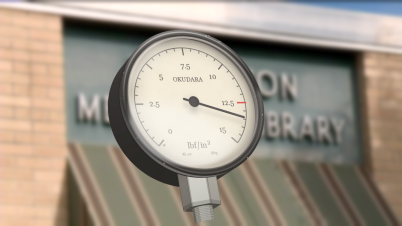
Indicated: 13.5
